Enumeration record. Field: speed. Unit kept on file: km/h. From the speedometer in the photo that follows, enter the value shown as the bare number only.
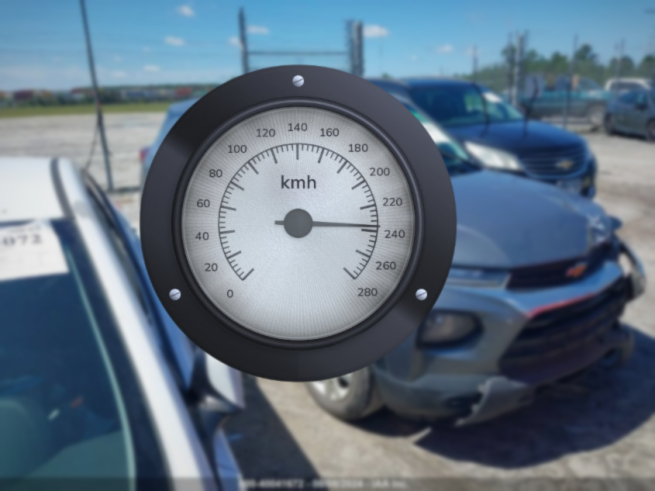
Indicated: 236
